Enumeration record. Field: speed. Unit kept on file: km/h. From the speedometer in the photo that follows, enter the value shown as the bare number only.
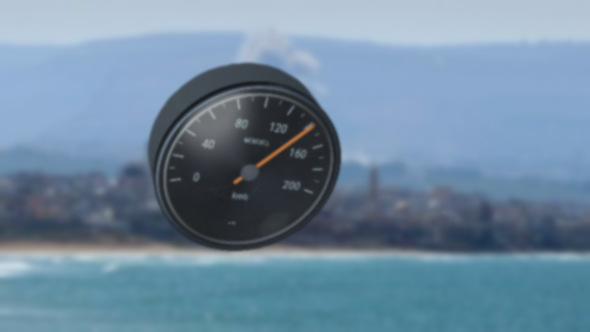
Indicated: 140
